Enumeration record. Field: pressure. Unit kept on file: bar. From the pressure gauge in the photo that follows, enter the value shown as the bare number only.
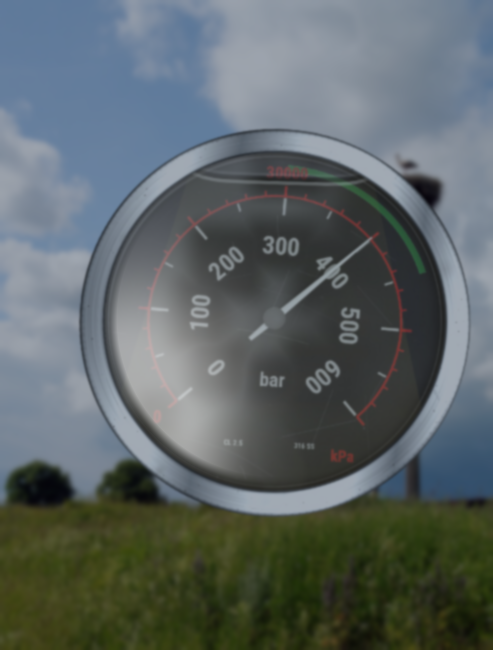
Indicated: 400
